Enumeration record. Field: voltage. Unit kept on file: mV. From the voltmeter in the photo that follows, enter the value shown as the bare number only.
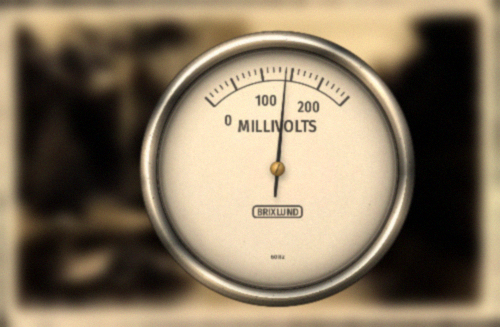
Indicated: 140
